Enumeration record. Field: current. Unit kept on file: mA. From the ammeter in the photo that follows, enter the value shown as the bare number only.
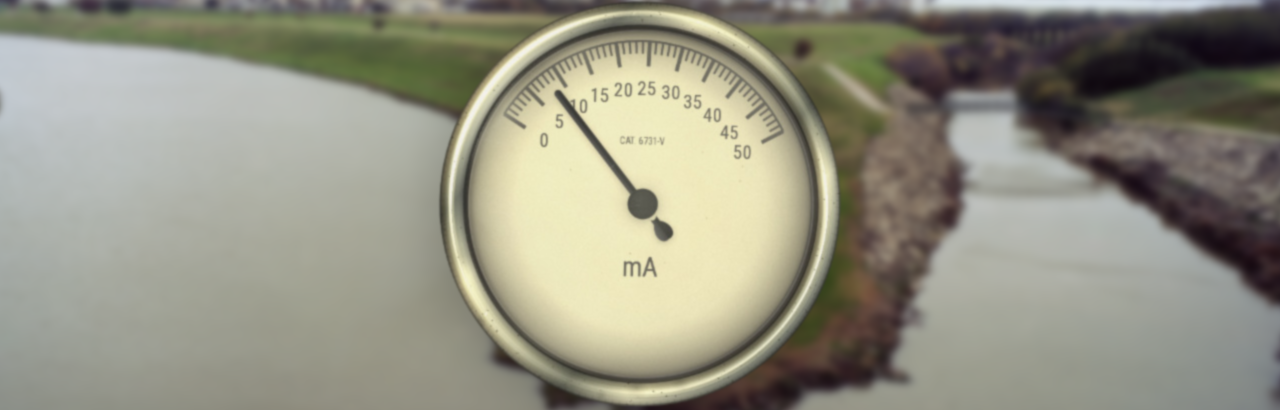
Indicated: 8
